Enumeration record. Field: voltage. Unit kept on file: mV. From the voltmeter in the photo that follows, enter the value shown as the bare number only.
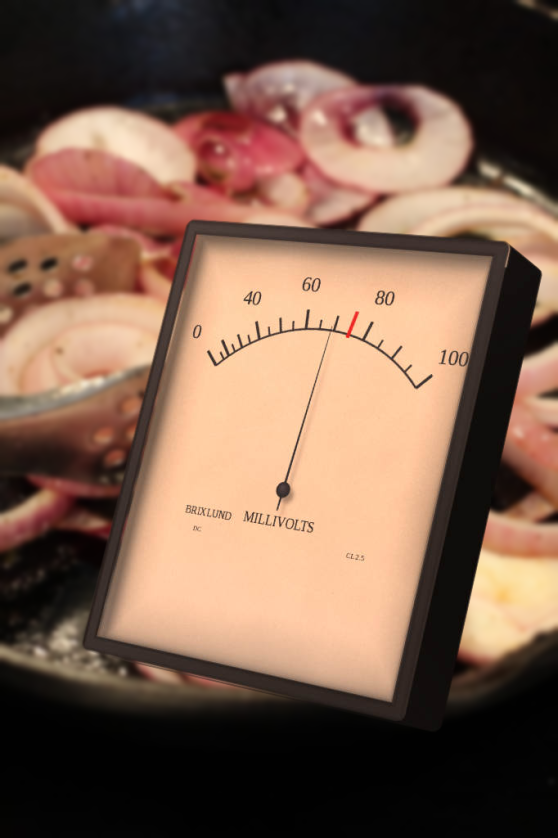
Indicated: 70
